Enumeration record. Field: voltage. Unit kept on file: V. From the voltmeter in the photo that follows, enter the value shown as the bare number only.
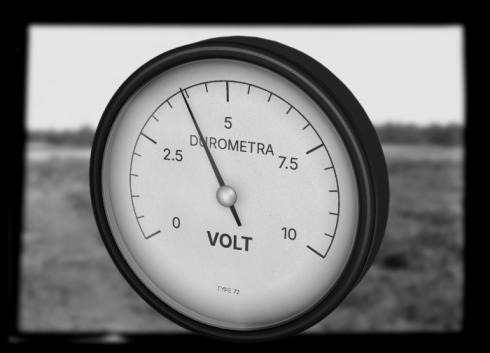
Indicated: 4
